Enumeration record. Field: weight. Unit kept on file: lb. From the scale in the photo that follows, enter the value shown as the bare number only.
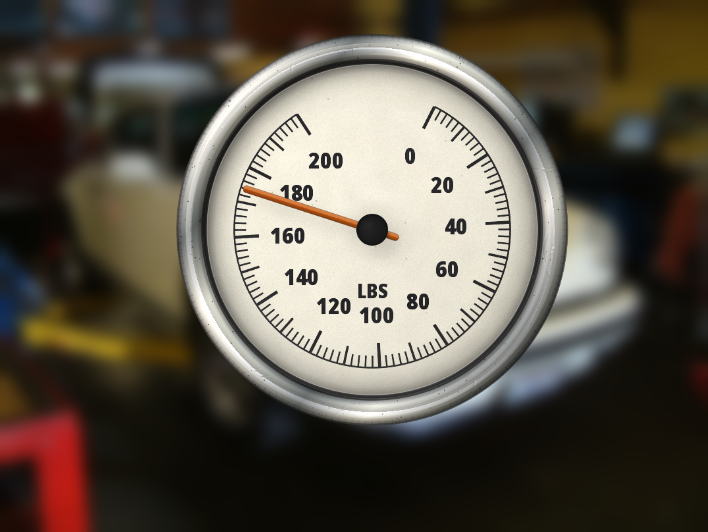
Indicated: 174
